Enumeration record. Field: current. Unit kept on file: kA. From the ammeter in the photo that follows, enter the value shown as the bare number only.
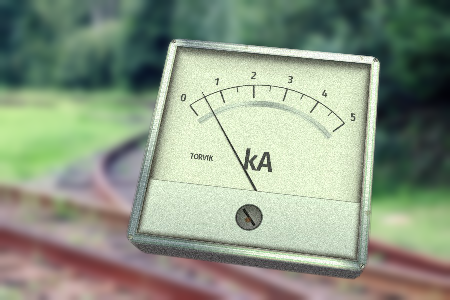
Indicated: 0.5
